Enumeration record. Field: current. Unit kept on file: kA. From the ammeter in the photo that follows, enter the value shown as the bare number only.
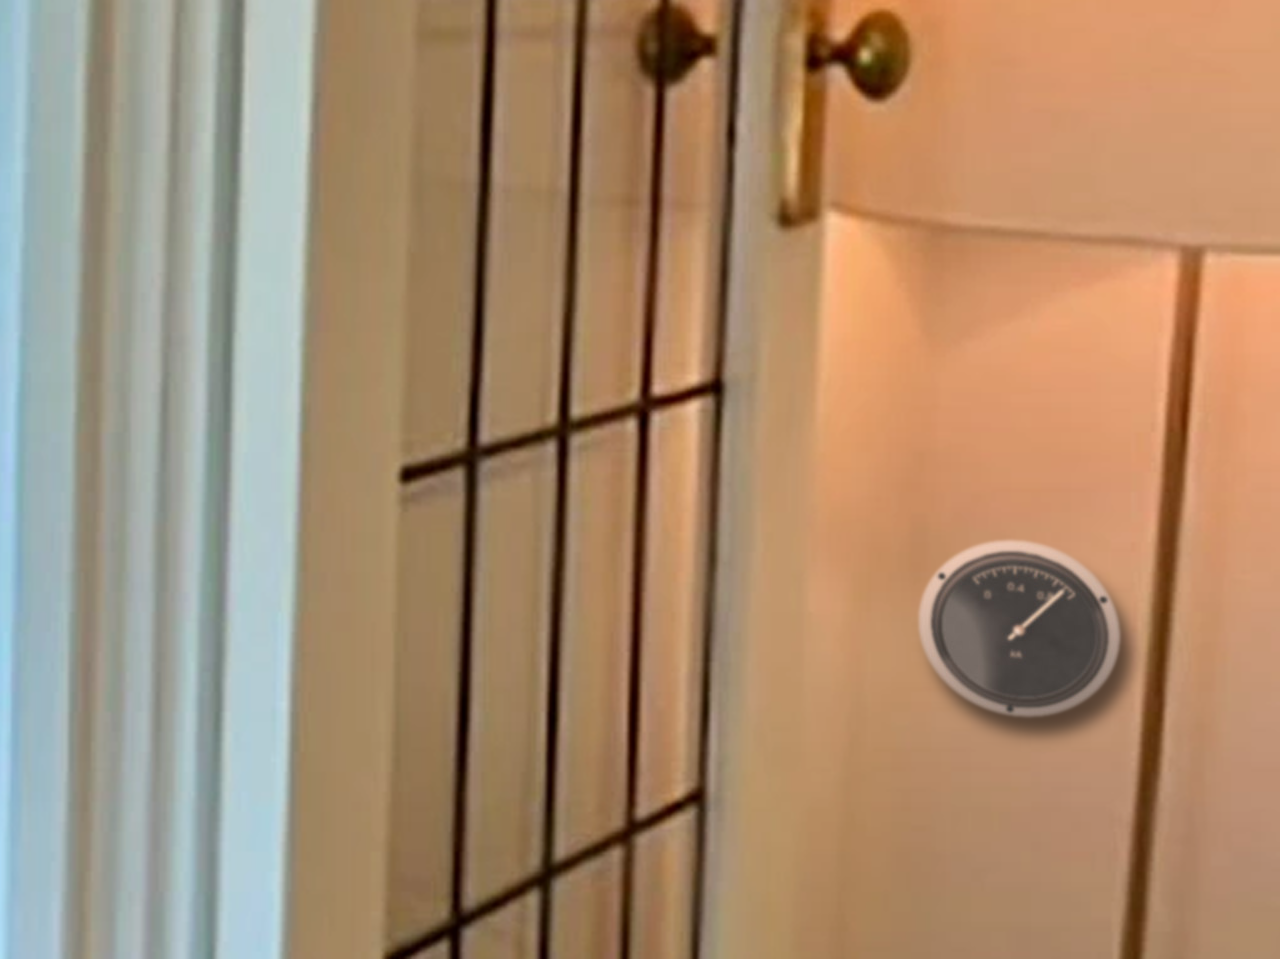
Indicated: 0.9
